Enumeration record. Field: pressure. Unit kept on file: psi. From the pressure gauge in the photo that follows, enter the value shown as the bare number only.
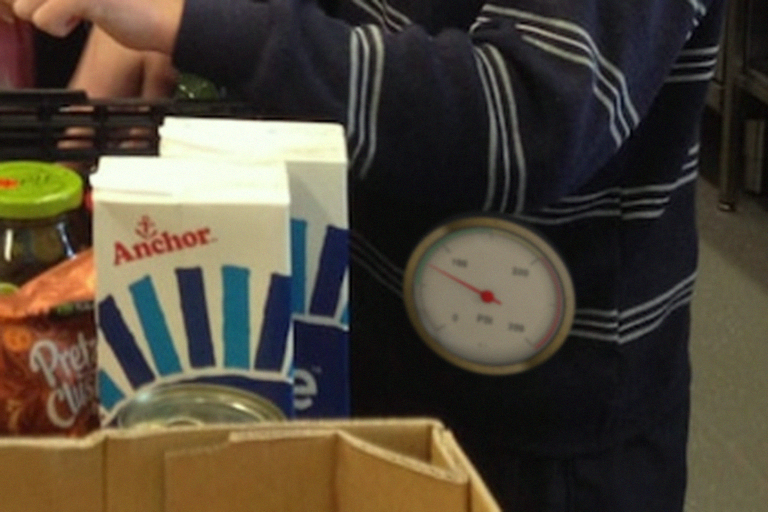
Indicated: 75
